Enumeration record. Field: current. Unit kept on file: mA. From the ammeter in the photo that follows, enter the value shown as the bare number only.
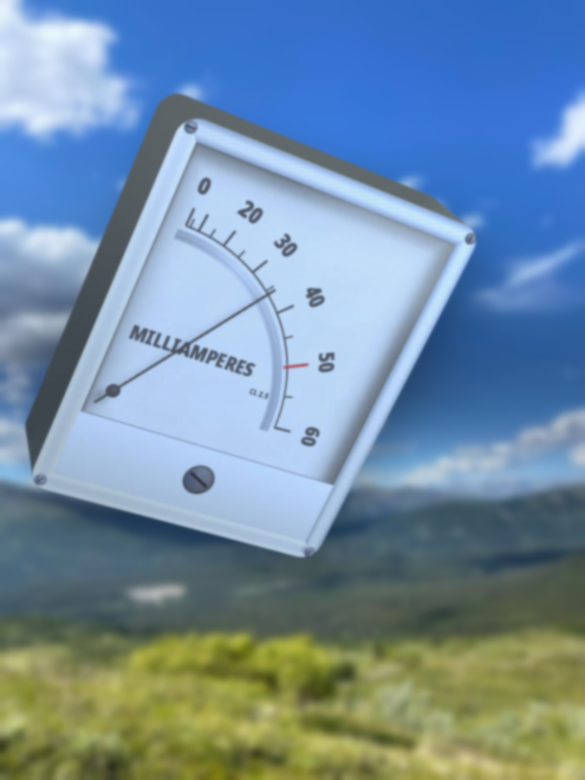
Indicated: 35
